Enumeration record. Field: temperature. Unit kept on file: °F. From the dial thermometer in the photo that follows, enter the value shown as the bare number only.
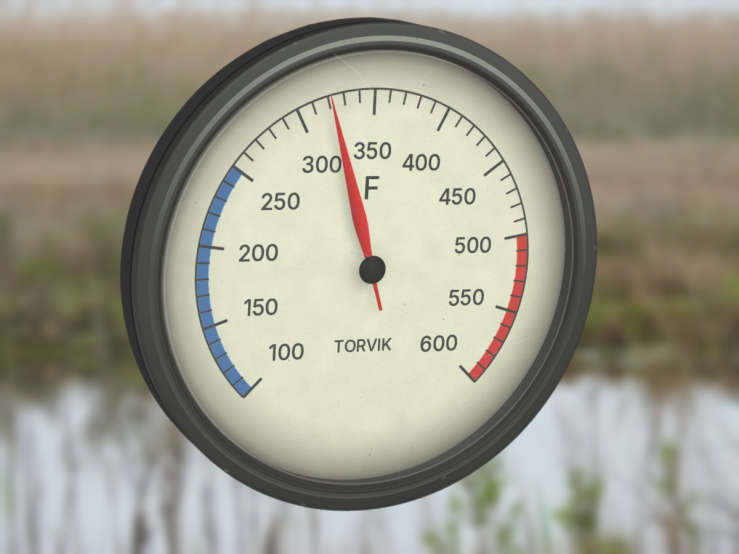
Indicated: 320
